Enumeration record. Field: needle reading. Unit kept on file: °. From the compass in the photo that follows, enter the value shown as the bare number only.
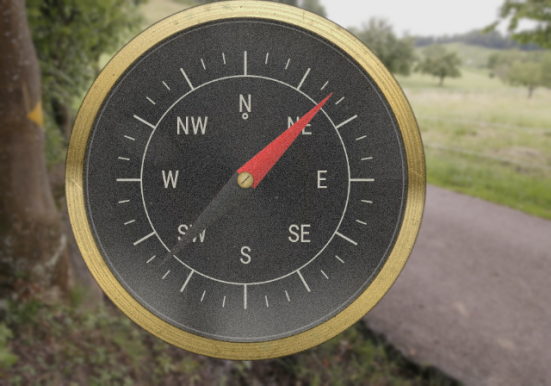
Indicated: 45
